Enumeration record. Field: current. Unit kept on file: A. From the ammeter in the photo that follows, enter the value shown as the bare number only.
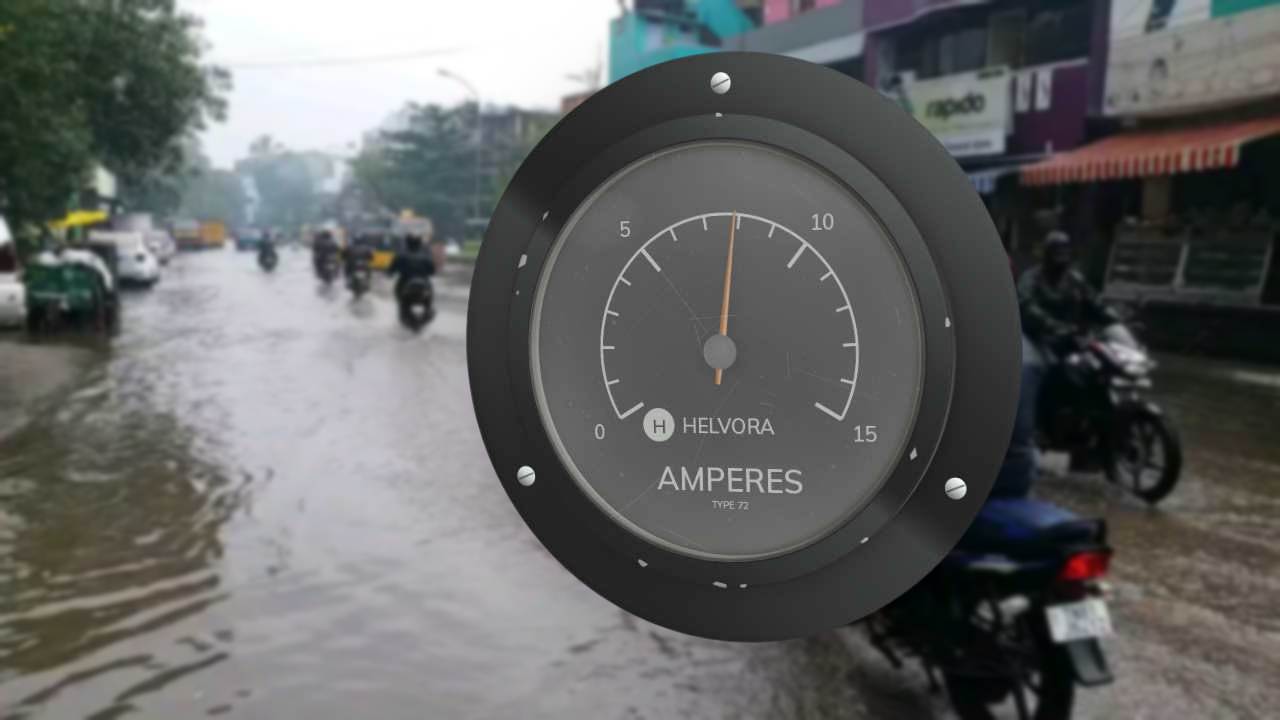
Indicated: 8
